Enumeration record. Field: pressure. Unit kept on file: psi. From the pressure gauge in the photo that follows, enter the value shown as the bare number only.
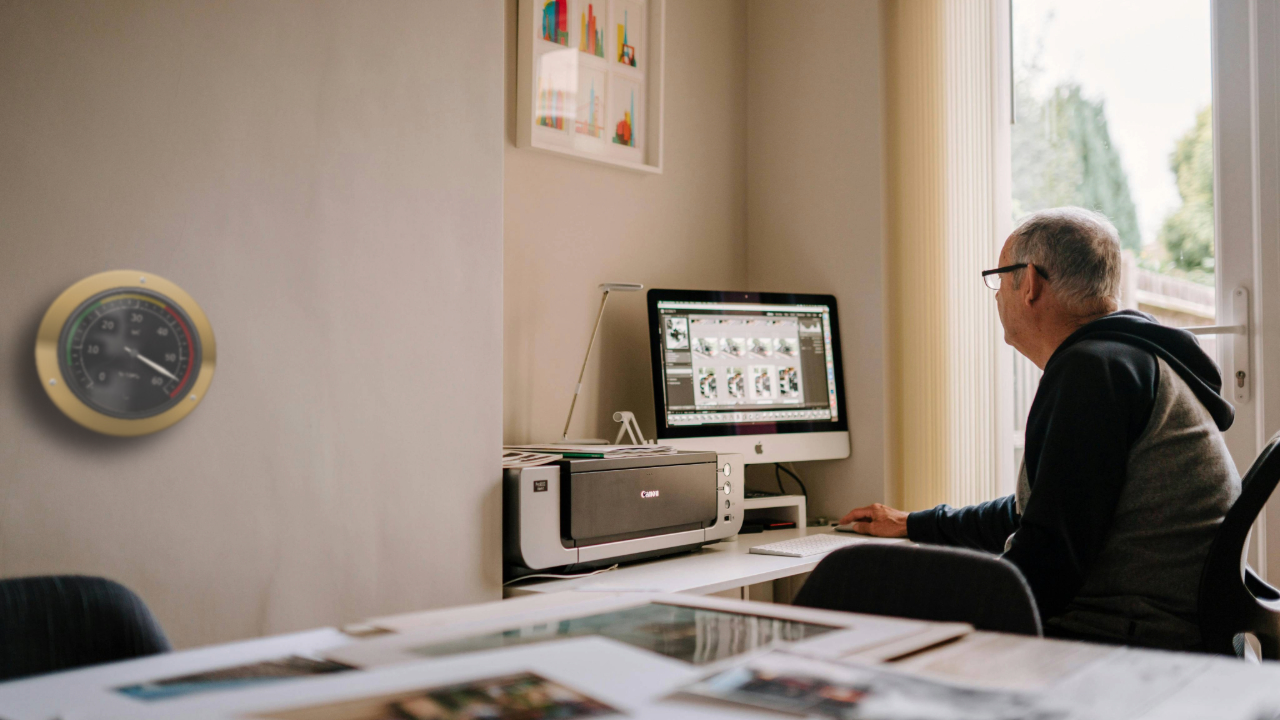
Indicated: 56
